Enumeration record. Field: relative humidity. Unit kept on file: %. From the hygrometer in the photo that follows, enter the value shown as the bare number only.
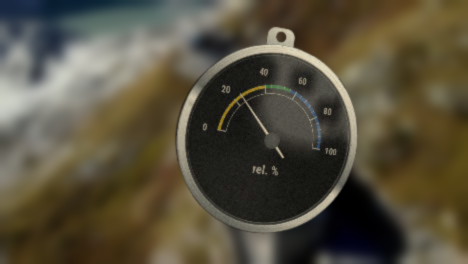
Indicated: 24
